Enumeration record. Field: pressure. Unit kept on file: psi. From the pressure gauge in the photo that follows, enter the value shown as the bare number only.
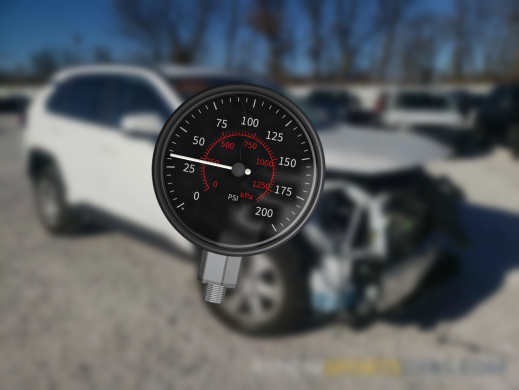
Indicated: 32.5
